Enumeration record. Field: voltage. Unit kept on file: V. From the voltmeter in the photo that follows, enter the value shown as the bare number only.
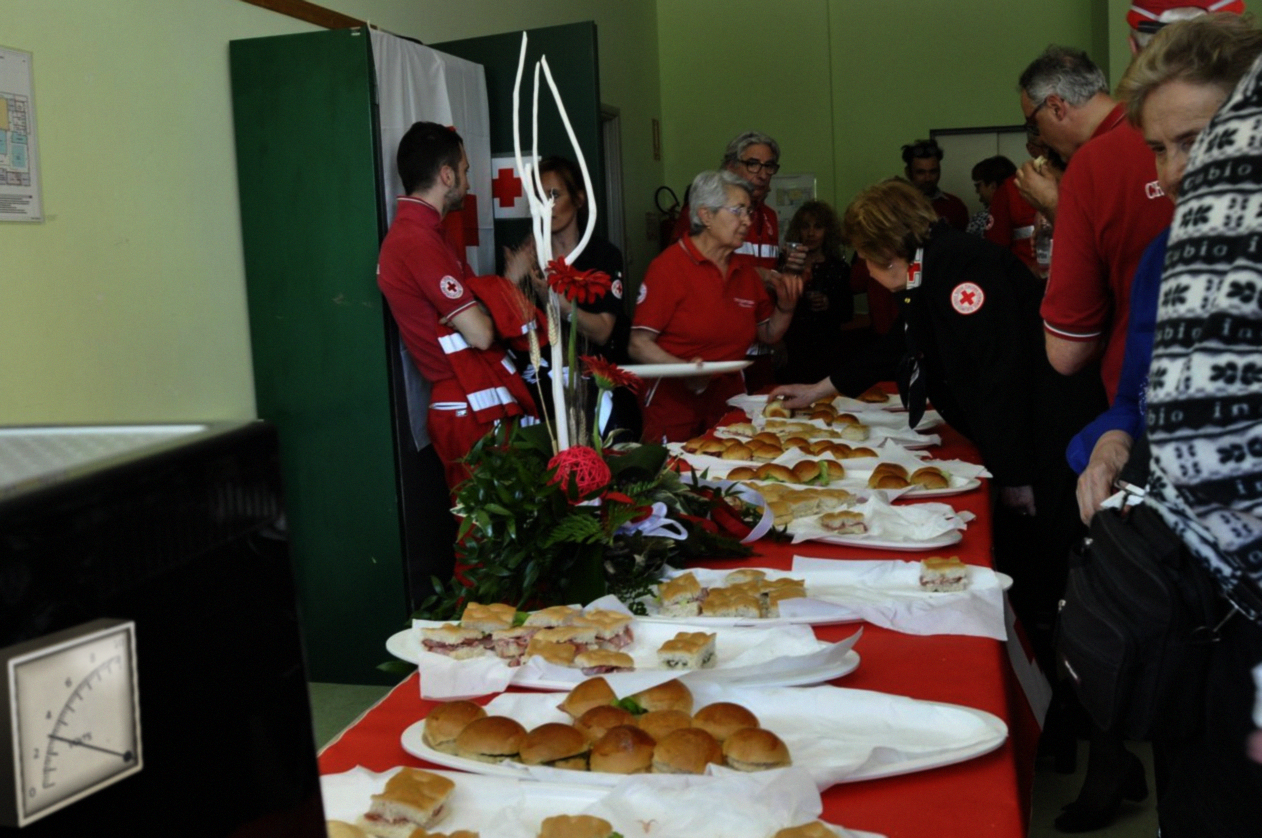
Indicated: 3
